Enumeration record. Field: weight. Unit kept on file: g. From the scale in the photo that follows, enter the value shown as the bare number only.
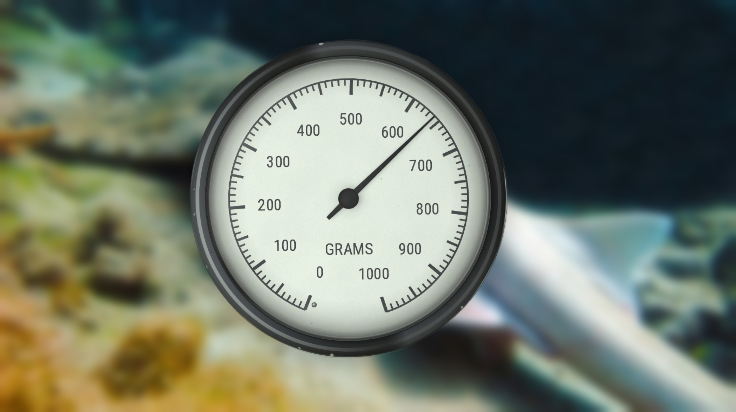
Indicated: 640
